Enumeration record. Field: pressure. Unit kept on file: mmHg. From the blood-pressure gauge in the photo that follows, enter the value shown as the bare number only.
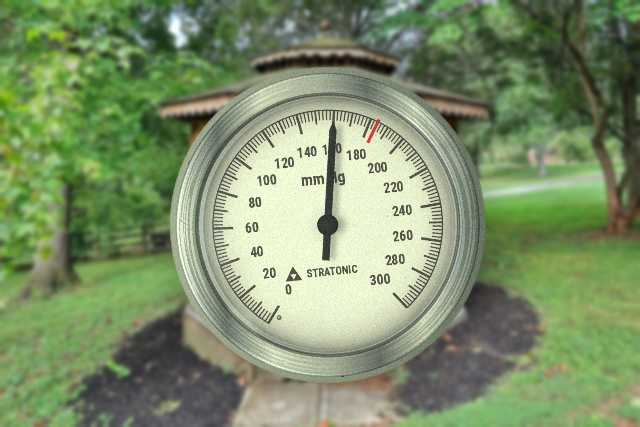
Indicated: 160
